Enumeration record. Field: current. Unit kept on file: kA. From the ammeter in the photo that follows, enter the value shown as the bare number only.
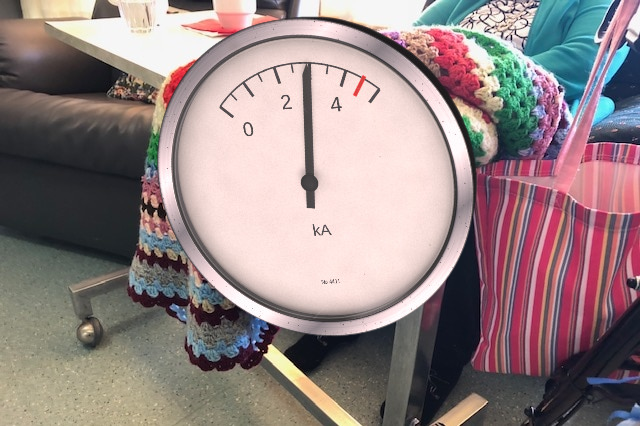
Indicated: 3
